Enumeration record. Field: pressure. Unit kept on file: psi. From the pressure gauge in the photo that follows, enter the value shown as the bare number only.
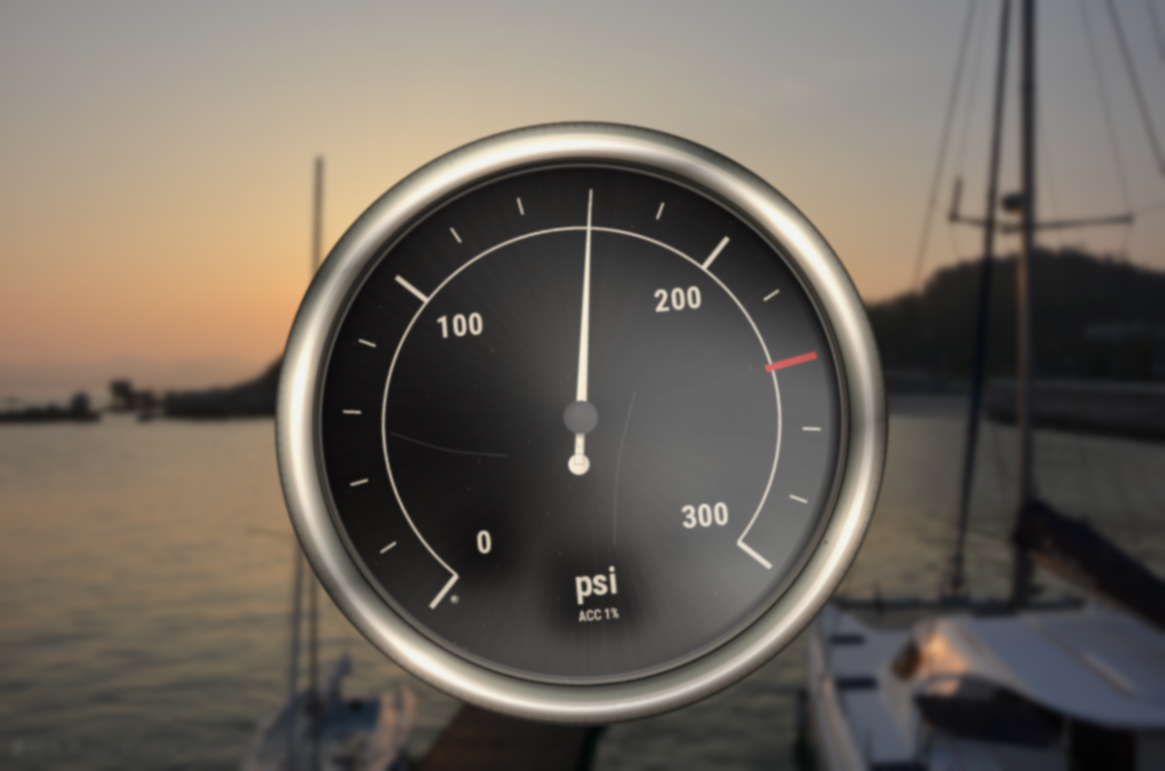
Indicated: 160
